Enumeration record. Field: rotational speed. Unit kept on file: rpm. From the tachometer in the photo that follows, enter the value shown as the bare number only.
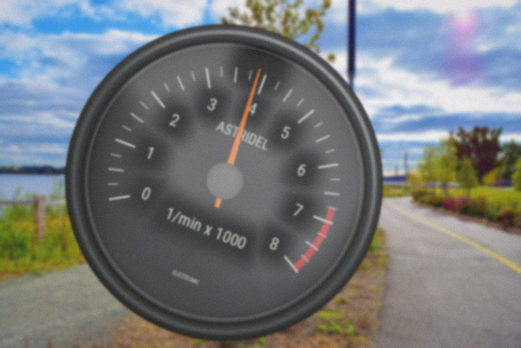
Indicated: 3875
